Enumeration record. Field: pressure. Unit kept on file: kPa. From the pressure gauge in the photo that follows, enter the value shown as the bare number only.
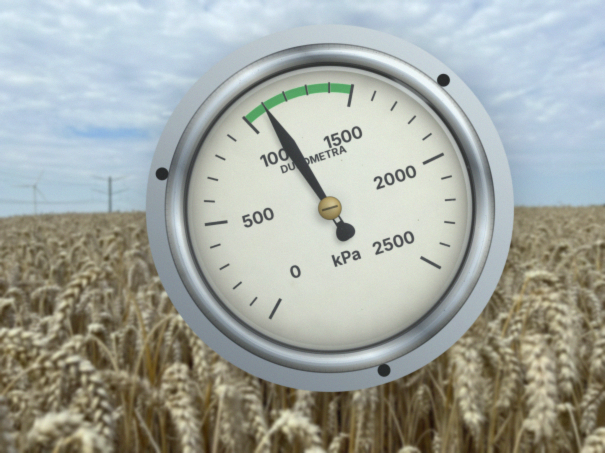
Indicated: 1100
